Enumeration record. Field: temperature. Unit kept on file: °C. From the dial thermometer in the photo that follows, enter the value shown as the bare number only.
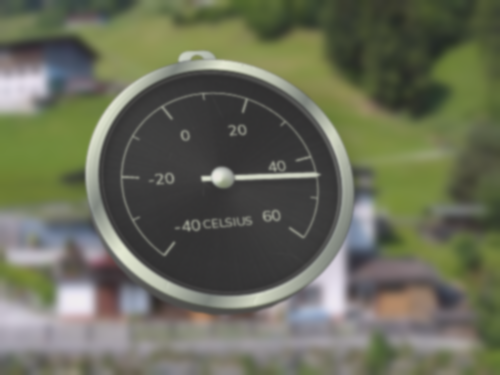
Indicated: 45
